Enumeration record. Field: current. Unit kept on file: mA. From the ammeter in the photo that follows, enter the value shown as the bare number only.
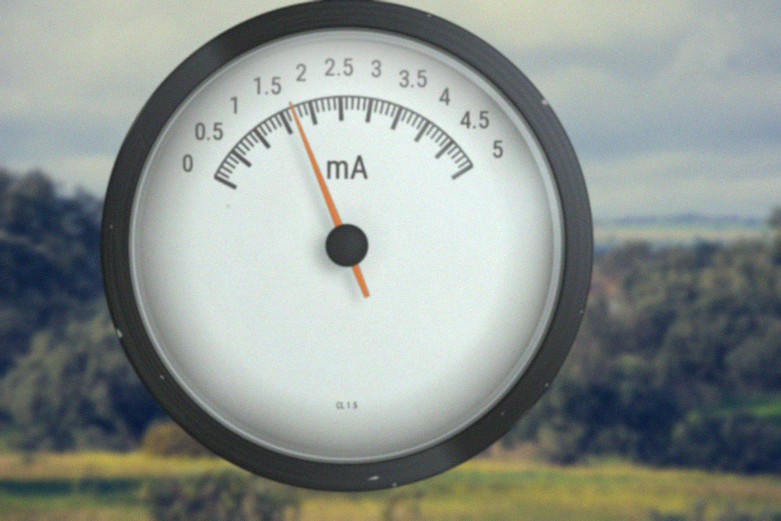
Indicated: 1.7
